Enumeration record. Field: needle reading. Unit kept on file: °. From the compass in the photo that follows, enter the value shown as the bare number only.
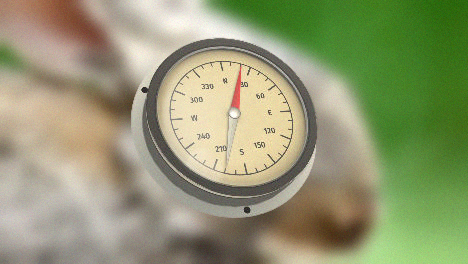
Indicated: 20
